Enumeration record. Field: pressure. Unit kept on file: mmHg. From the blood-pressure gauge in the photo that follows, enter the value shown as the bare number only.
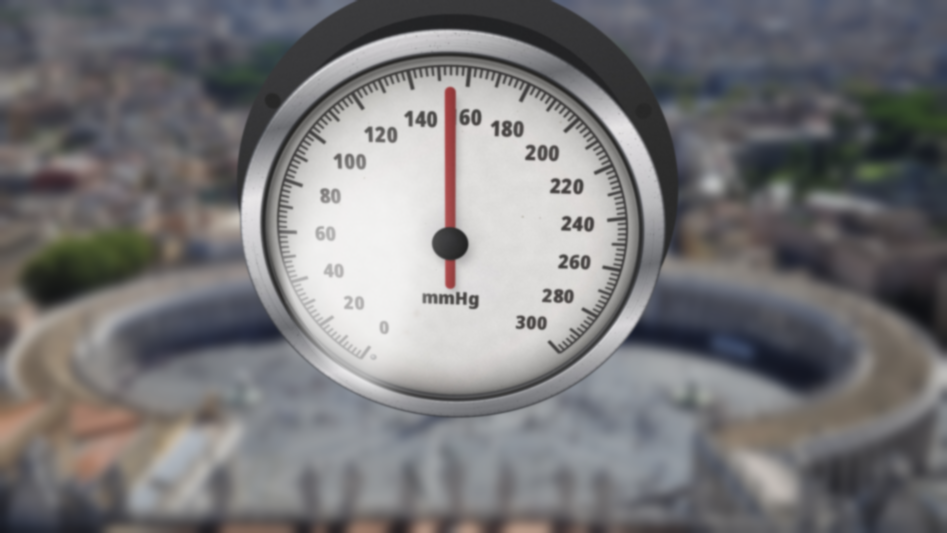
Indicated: 154
